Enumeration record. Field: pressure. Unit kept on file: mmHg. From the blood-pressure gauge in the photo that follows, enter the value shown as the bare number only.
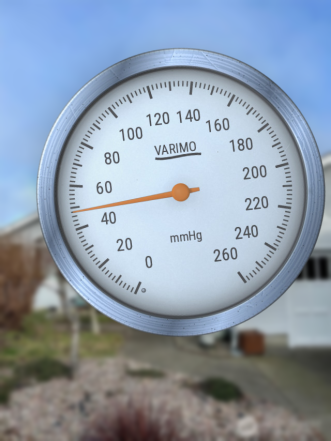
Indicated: 48
